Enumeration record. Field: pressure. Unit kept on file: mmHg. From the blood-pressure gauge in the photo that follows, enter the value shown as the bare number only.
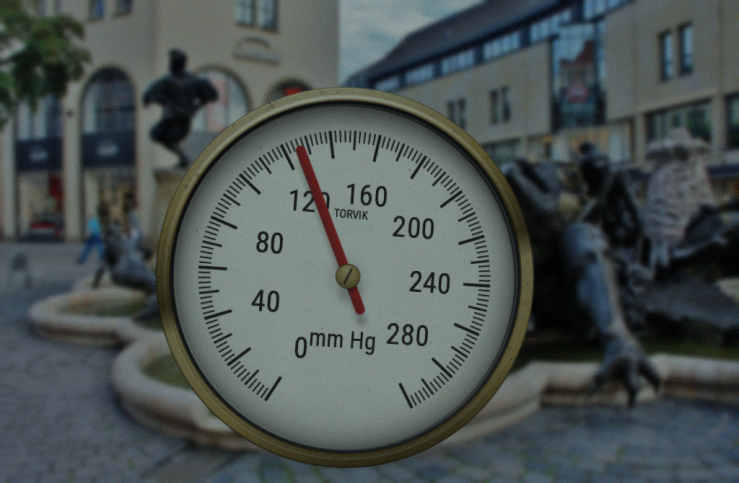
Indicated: 126
